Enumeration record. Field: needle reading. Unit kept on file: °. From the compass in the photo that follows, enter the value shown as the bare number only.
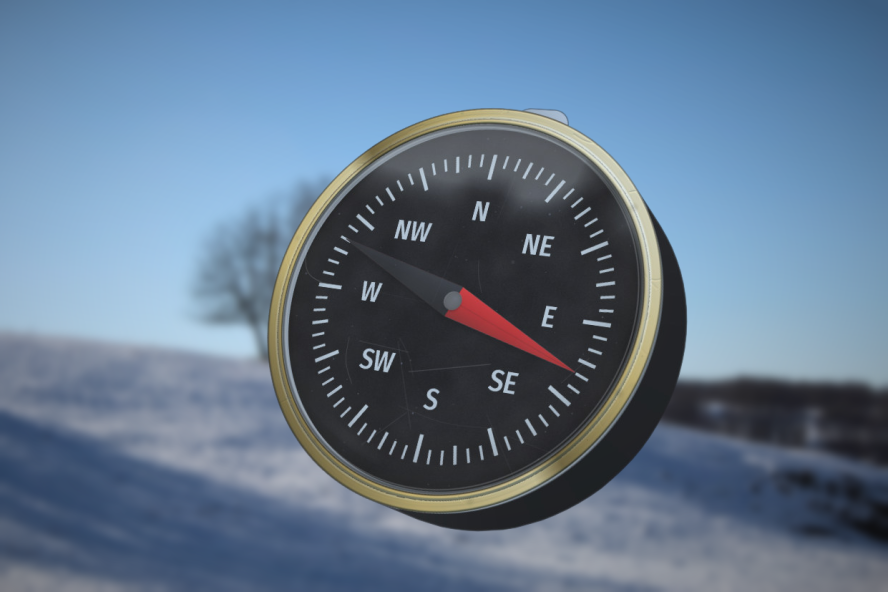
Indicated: 110
